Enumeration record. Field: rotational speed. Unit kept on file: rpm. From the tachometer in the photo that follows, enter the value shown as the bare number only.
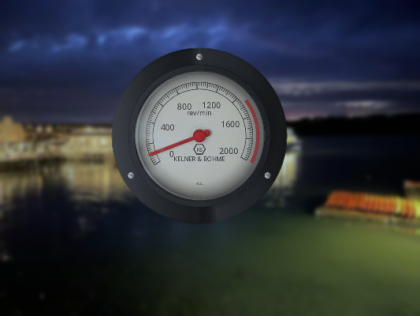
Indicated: 100
